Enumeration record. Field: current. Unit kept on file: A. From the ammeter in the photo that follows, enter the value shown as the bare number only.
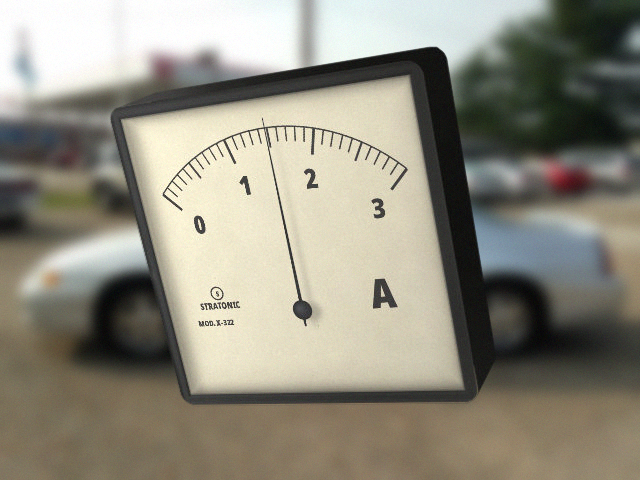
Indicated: 1.5
